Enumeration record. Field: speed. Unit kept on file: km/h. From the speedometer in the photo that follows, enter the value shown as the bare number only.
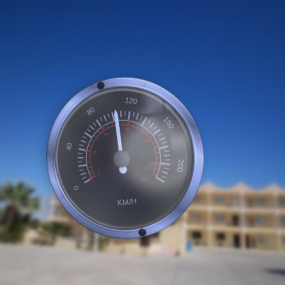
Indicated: 105
